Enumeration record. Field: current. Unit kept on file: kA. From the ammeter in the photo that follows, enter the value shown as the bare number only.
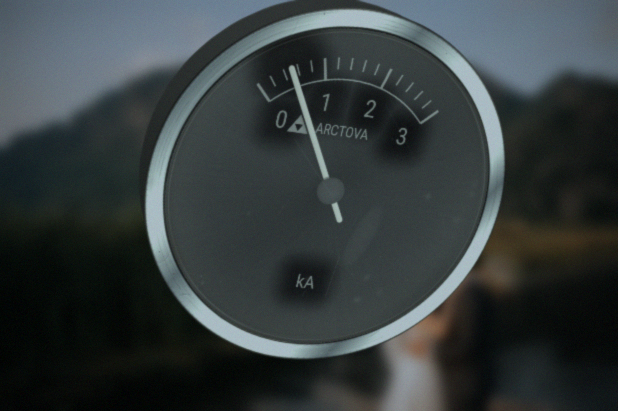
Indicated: 0.5
